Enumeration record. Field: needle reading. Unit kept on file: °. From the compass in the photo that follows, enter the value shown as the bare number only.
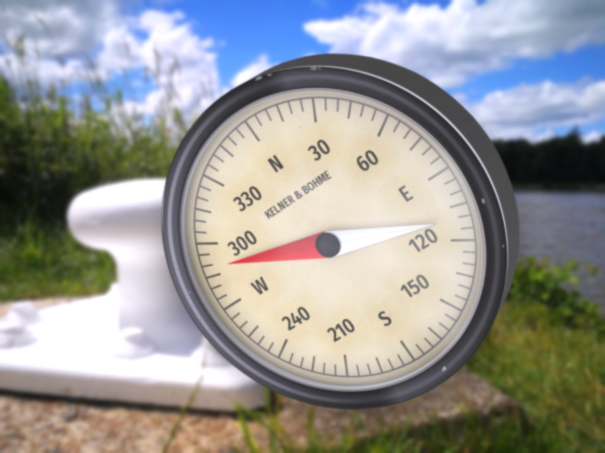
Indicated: 290
